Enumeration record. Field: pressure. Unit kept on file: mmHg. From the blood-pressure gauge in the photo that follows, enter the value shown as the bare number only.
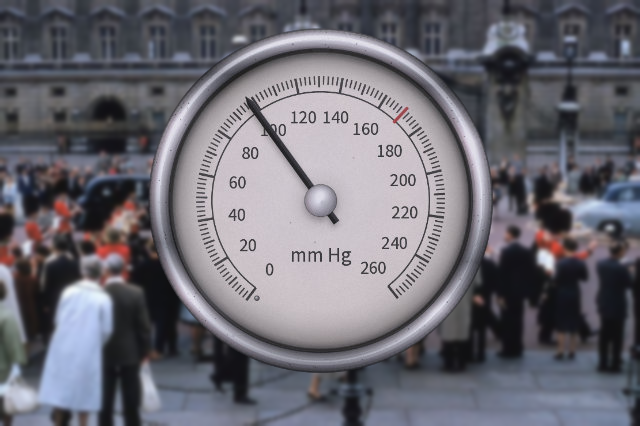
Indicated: 98
